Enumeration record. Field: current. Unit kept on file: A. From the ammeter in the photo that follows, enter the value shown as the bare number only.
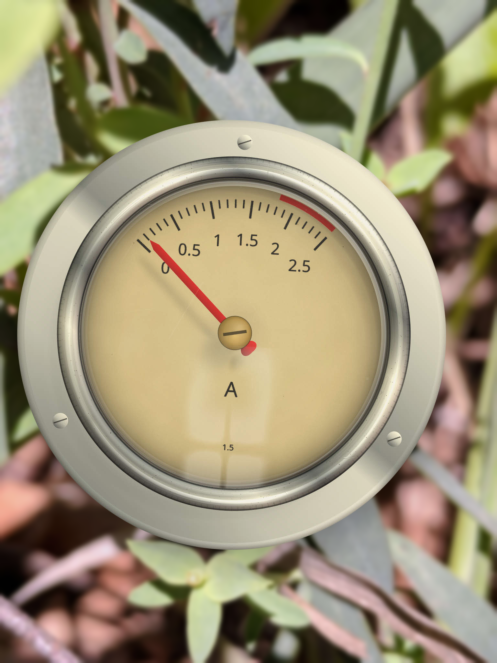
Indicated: 0.1
